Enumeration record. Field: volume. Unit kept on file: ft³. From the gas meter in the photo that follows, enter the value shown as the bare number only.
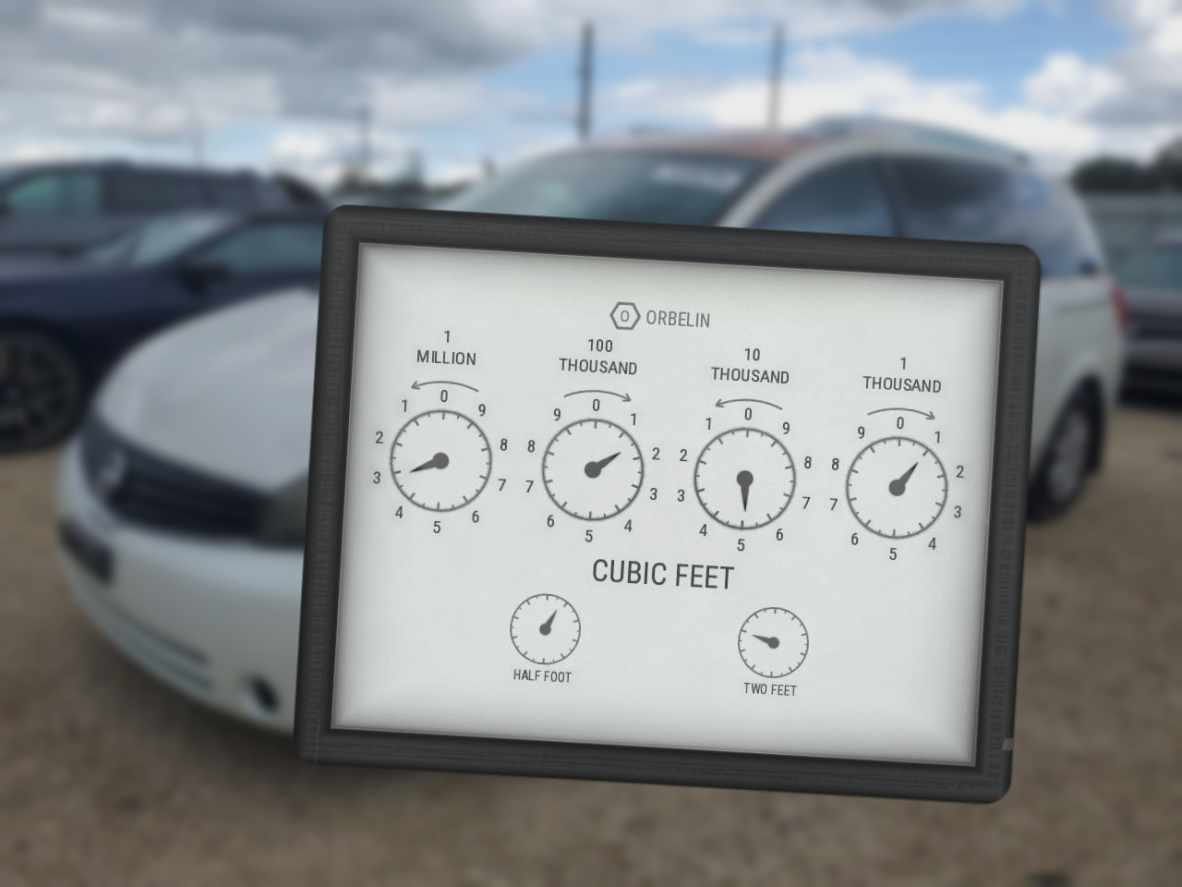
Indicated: 315100
